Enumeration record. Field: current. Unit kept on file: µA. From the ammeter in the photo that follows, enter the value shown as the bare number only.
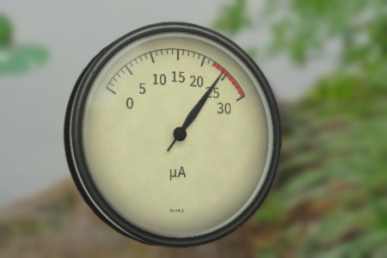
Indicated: 24
